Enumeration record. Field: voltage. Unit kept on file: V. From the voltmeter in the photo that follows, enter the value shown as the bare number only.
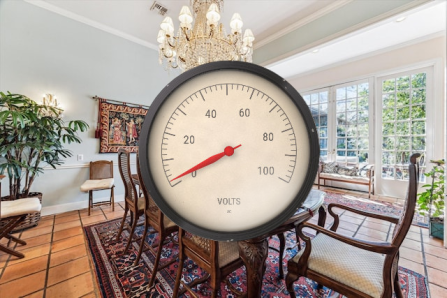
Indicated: 2
